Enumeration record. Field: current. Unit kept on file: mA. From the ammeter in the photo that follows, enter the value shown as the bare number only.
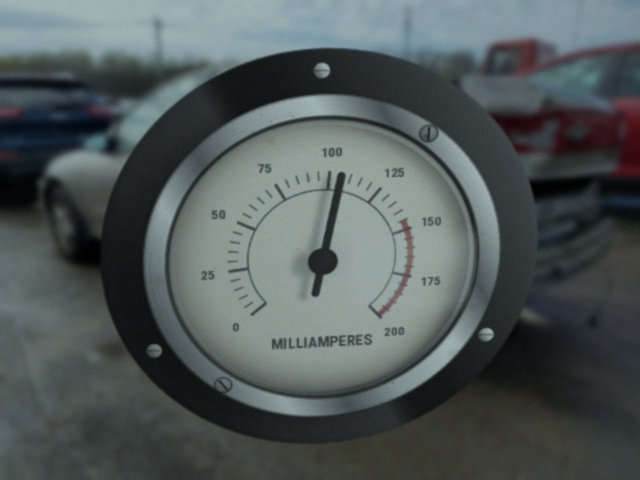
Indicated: 105
